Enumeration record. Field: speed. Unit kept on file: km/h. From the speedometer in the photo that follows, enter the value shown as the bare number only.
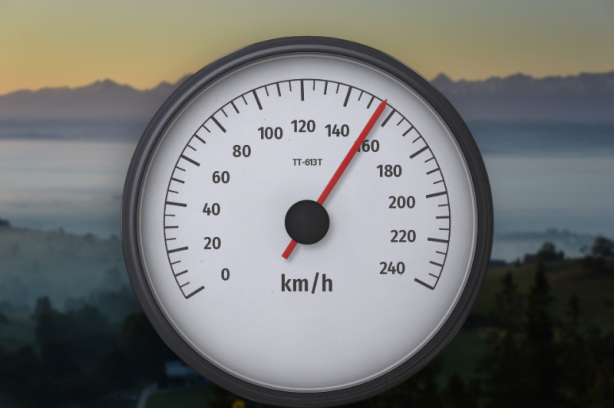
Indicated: 155
